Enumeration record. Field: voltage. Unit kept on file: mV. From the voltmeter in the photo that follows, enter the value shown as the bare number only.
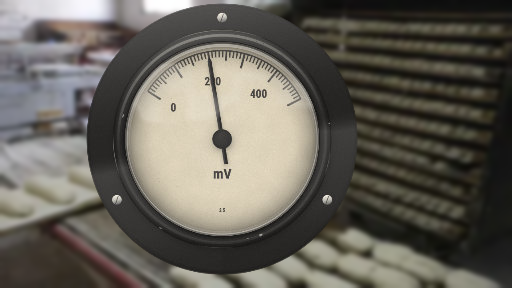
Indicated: 200
